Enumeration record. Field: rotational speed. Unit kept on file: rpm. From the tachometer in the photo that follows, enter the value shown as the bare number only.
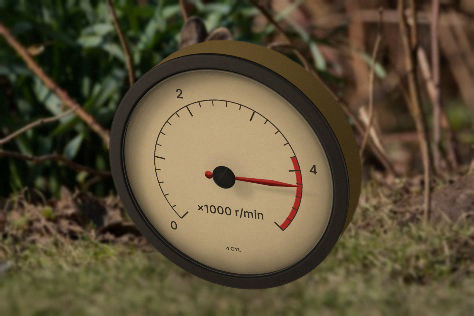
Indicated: 4200
